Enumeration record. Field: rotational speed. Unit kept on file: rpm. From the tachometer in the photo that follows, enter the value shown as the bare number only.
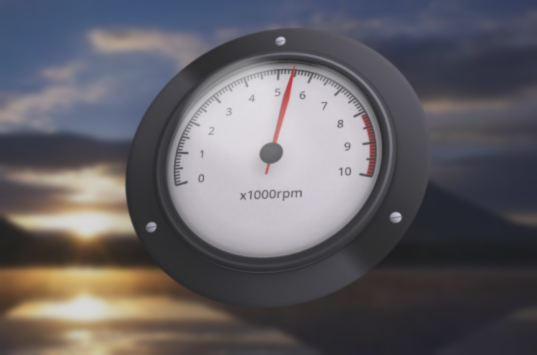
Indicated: 5500
